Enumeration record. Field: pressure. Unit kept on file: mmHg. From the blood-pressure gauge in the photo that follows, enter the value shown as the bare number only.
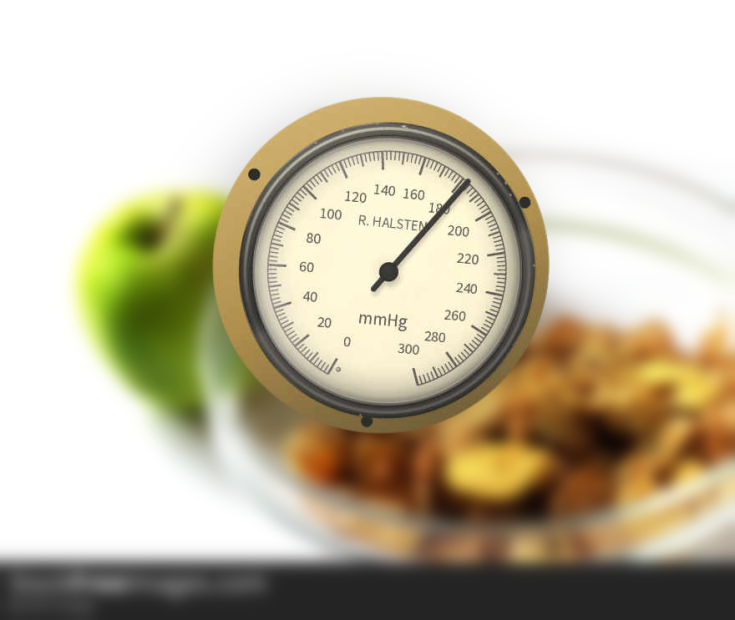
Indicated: 182
